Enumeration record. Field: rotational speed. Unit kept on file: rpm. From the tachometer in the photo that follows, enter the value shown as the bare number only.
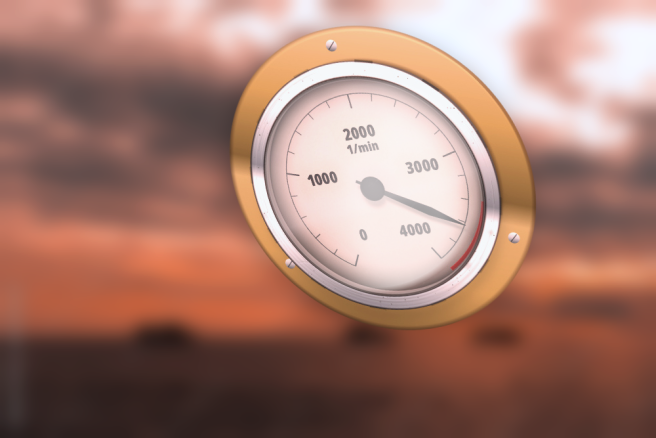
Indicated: 3600
